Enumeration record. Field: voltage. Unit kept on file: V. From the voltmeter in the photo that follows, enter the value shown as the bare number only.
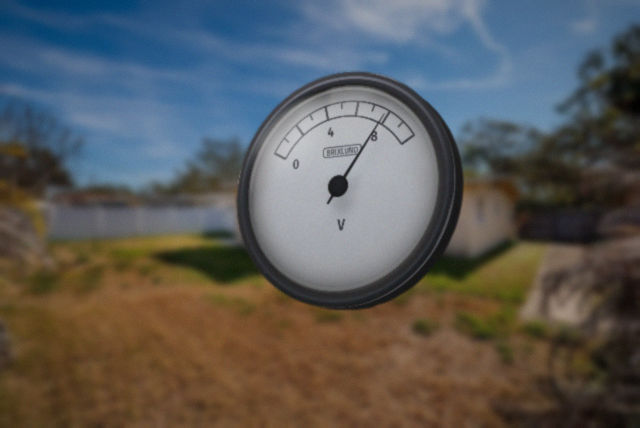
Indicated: 8
